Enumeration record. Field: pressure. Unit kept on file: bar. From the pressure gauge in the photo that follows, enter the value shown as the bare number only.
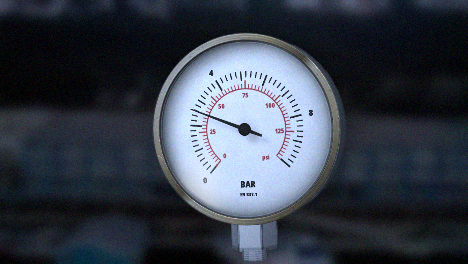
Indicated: 2.6
